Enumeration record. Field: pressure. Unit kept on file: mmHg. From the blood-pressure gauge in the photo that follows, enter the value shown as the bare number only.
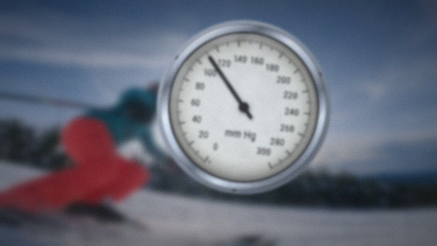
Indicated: 110
